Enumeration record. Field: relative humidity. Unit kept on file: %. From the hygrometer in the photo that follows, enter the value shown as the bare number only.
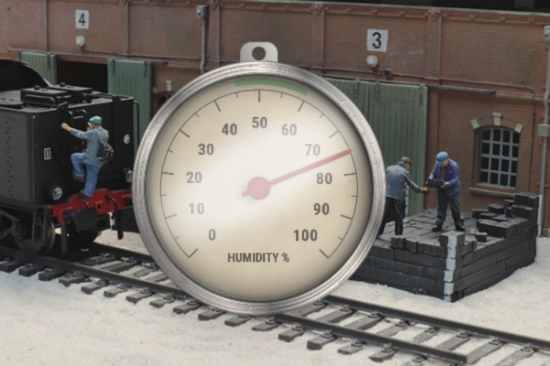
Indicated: 75
